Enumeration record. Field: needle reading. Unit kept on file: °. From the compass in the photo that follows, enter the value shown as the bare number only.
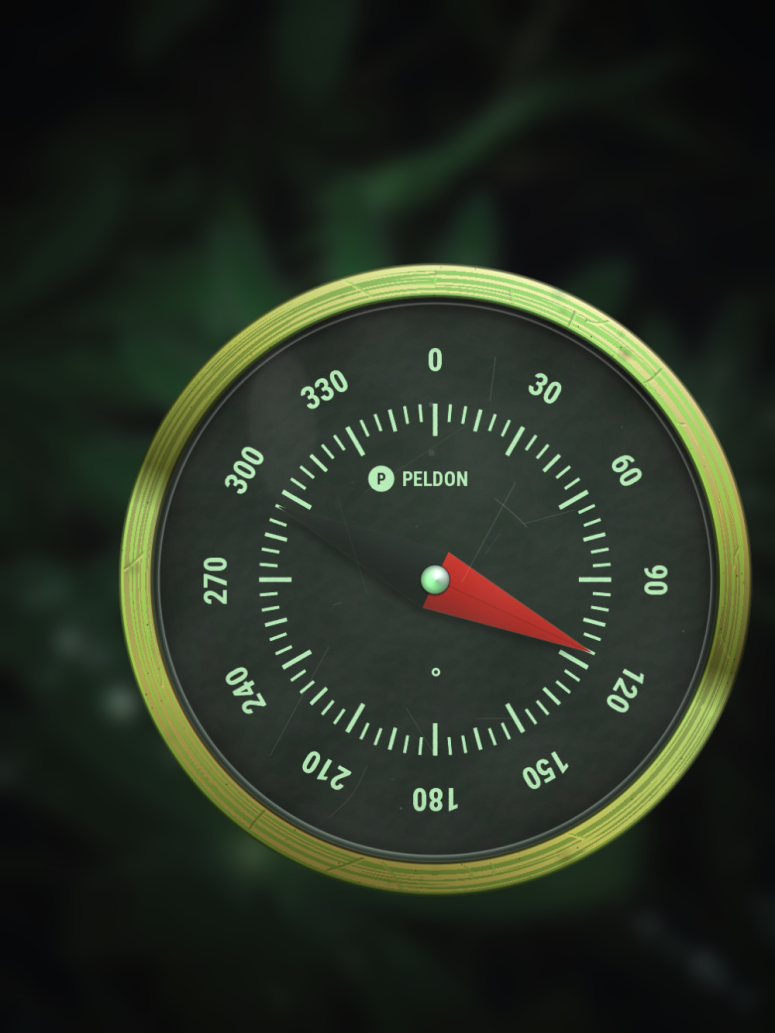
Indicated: 115
